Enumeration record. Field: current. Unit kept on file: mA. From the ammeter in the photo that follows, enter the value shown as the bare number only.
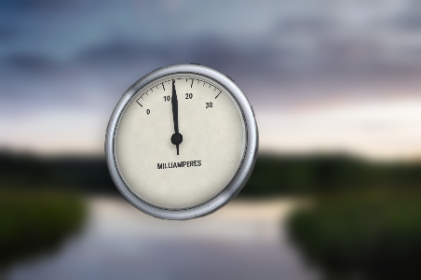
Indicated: 14
